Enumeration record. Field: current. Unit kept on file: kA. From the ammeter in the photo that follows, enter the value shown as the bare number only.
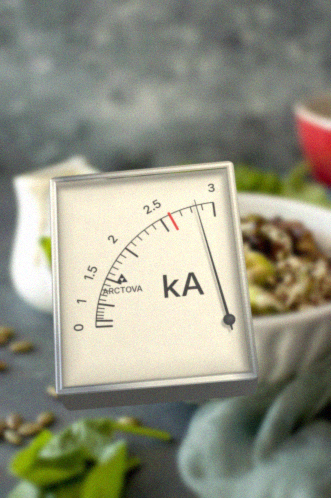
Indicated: 2.85
